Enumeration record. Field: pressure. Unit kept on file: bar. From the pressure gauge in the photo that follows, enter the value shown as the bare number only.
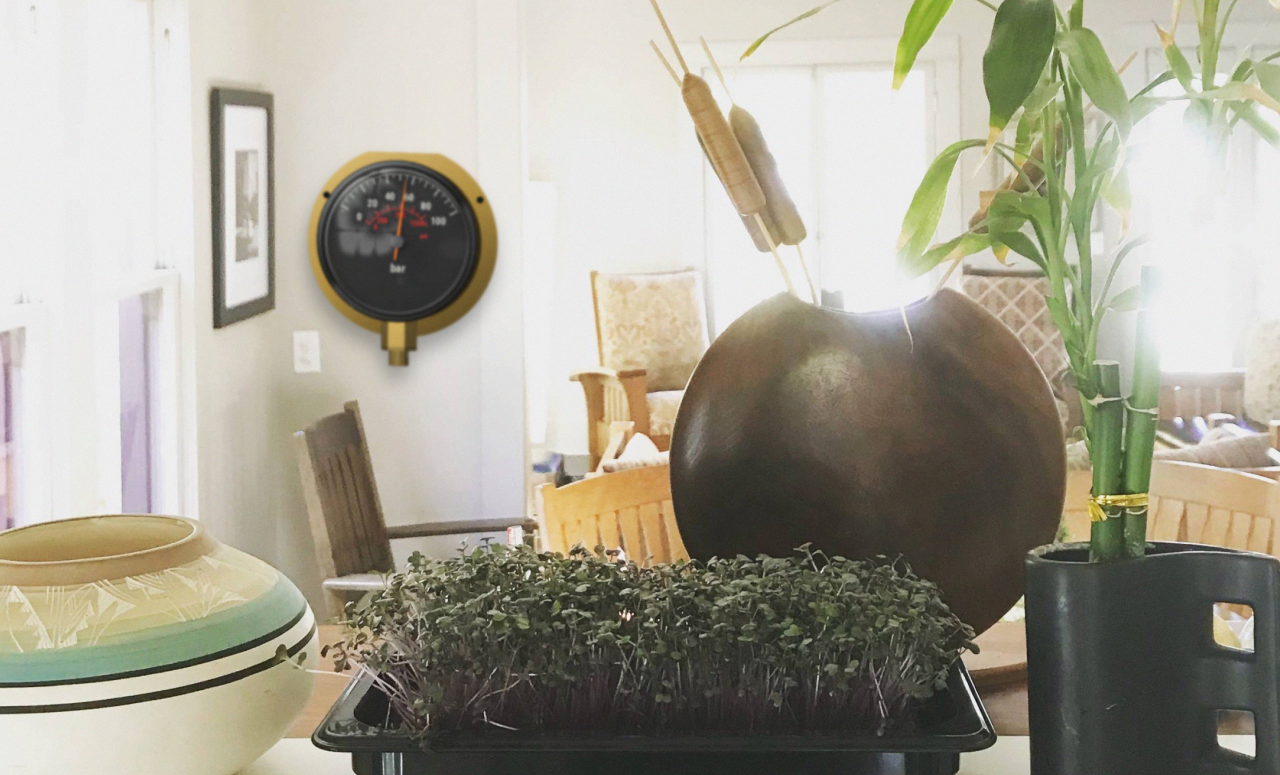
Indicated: 55
